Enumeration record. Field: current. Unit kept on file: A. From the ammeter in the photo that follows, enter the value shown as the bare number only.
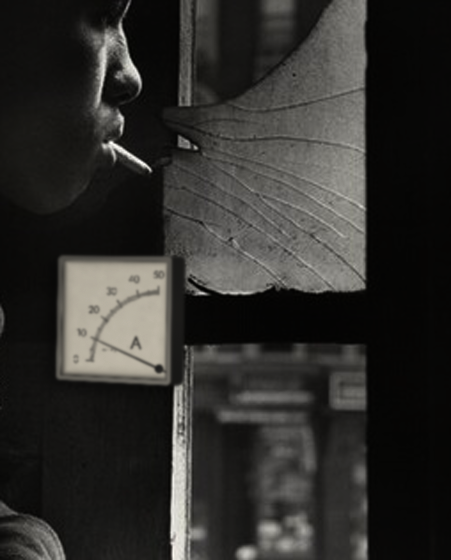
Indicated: 10
